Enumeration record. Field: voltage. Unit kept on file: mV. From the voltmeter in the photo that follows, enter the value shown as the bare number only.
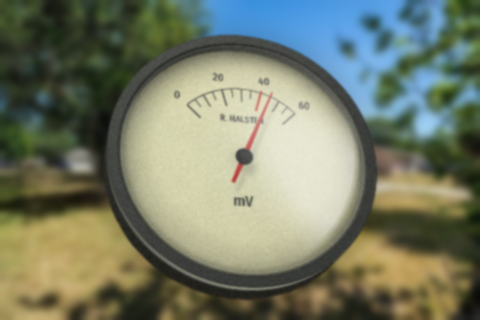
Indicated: 45
